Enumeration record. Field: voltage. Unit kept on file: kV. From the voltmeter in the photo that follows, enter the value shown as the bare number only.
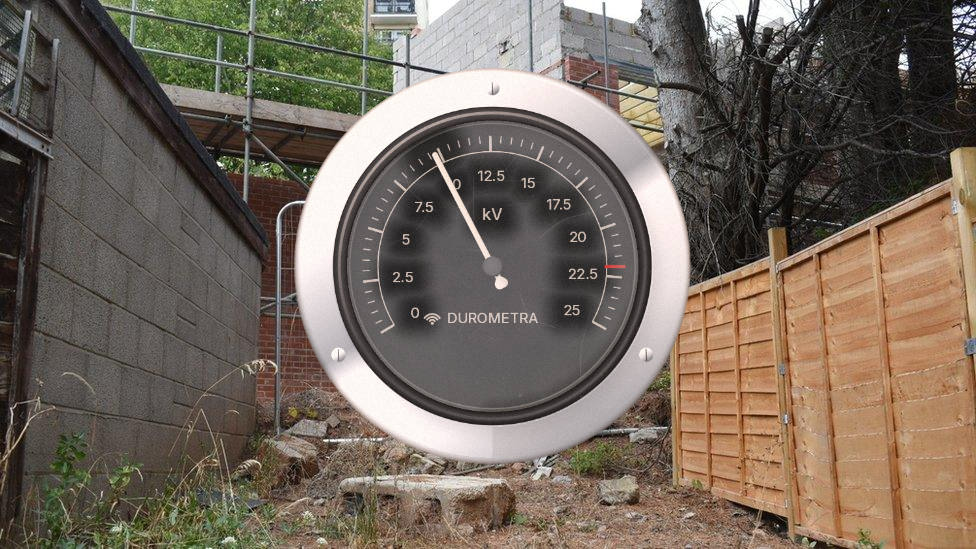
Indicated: 9.75
